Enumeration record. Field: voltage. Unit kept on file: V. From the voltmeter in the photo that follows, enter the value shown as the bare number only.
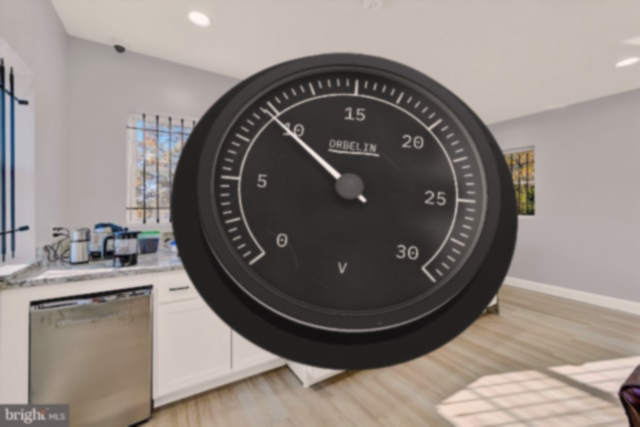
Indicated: 9.5
